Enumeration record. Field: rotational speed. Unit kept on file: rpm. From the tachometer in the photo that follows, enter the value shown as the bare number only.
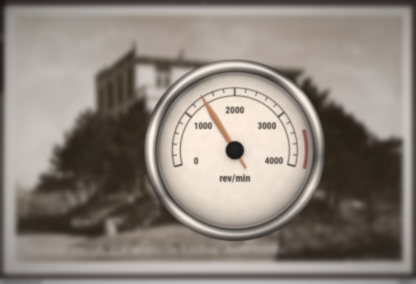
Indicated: 1400
